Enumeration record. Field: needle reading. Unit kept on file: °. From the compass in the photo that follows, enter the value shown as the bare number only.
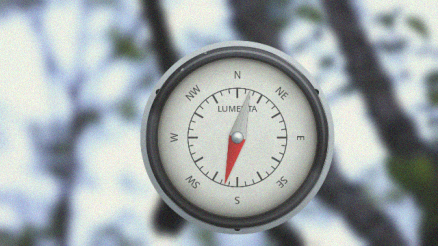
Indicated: 195
